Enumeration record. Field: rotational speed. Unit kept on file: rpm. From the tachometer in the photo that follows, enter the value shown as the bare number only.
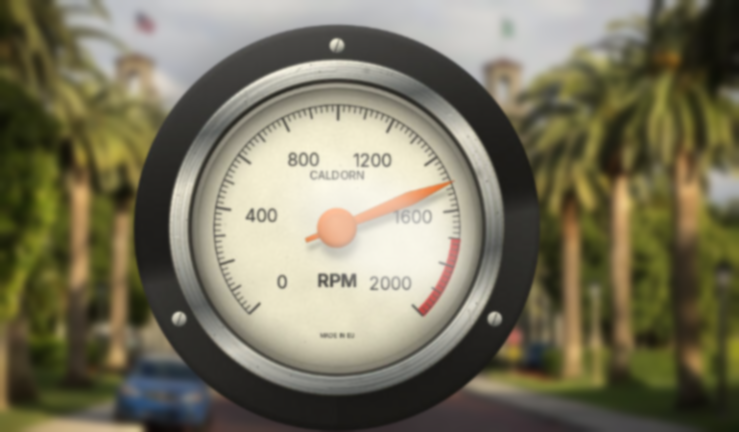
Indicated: 1500
